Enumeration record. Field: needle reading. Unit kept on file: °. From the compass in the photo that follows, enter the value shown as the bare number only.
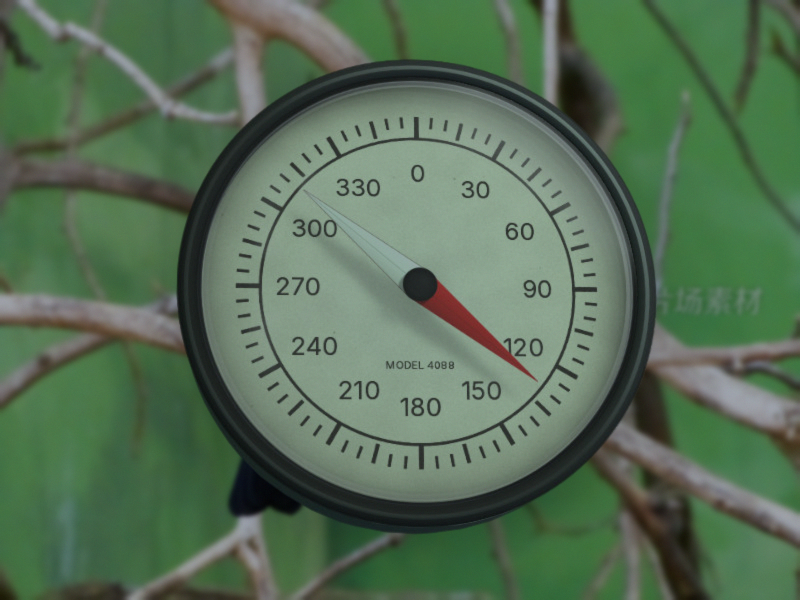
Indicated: 130
